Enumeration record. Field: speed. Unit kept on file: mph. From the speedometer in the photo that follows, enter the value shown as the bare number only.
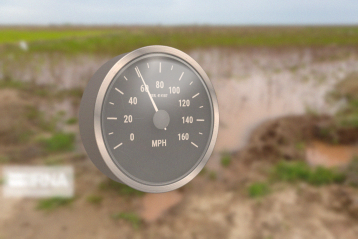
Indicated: 60
